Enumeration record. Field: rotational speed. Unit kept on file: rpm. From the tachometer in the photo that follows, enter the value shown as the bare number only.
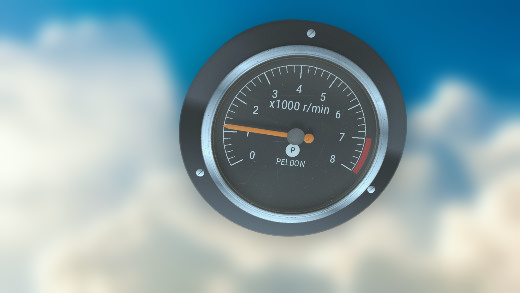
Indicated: 1200
